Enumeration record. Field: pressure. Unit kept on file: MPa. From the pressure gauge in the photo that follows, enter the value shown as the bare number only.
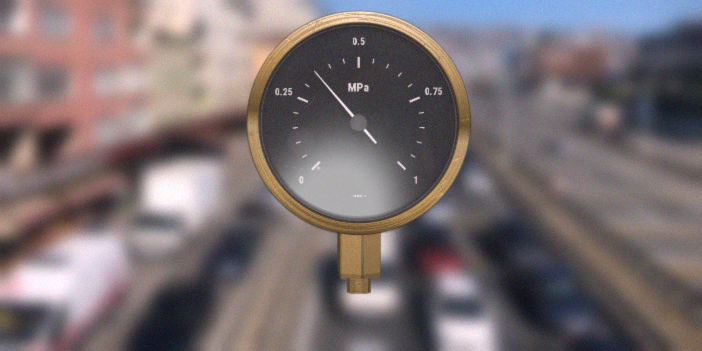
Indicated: 0.35
